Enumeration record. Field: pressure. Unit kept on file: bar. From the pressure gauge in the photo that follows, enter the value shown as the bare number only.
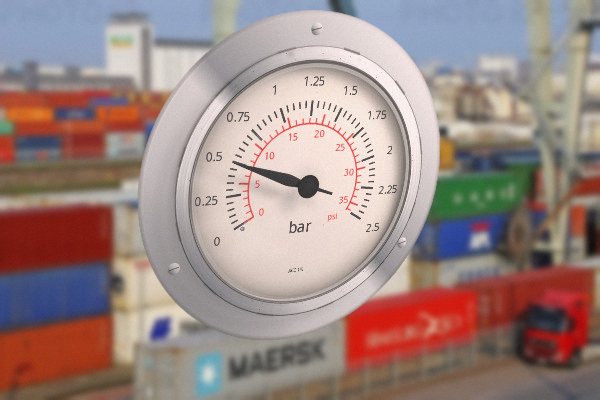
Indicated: 0.5
